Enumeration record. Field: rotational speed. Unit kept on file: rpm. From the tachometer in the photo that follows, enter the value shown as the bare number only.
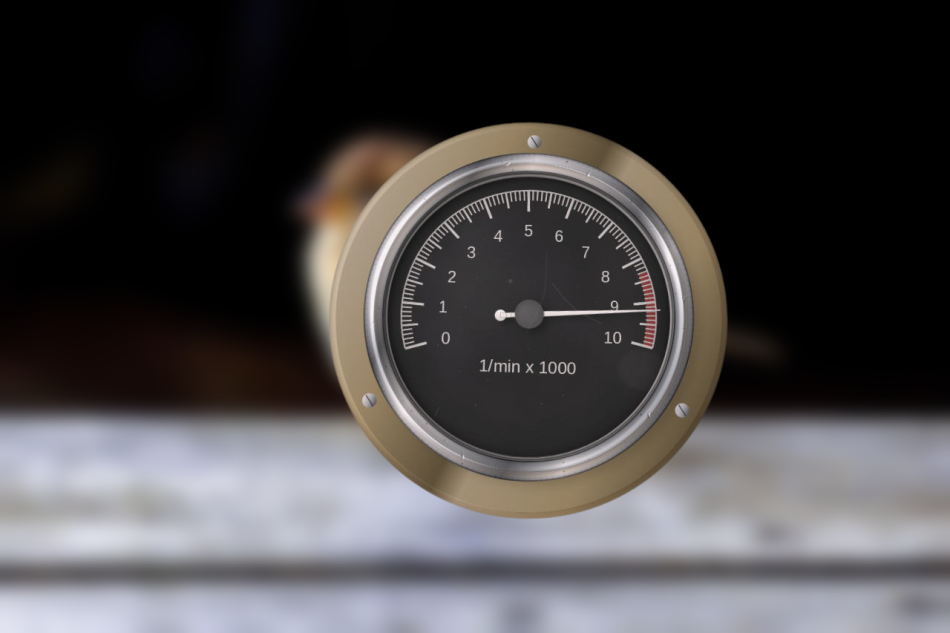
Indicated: 9200
